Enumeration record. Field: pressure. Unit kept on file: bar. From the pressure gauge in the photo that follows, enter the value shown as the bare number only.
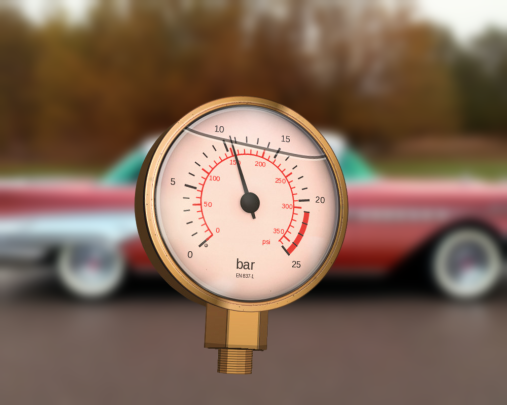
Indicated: 10.5
